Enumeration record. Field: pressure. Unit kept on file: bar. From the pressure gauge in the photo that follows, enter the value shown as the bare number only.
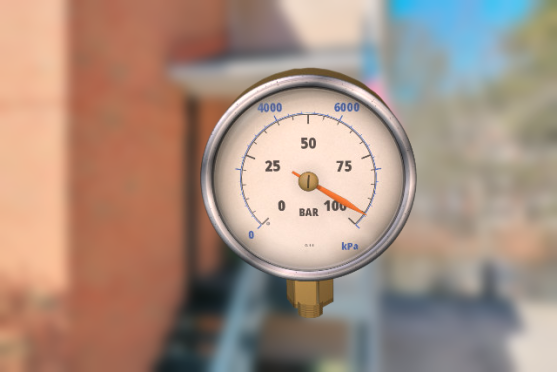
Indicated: 95
